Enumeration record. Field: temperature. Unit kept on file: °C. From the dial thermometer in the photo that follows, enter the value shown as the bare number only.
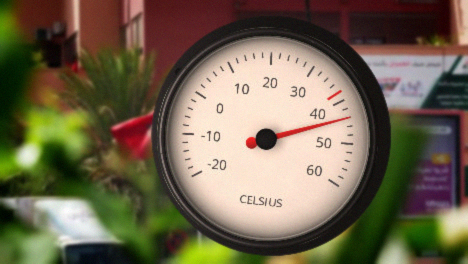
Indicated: 44
